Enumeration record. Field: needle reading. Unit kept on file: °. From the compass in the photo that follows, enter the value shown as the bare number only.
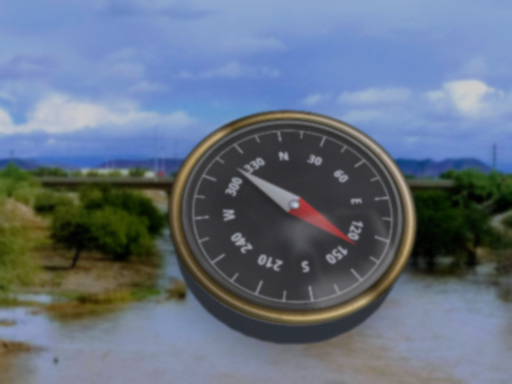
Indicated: 135
